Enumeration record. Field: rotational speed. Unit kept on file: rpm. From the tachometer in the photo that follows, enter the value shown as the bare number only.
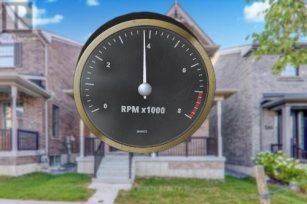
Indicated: 3800
